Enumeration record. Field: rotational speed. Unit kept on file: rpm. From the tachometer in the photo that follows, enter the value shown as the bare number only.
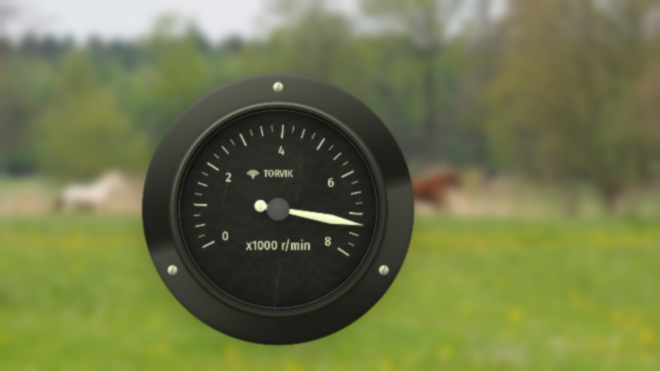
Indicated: 7250
